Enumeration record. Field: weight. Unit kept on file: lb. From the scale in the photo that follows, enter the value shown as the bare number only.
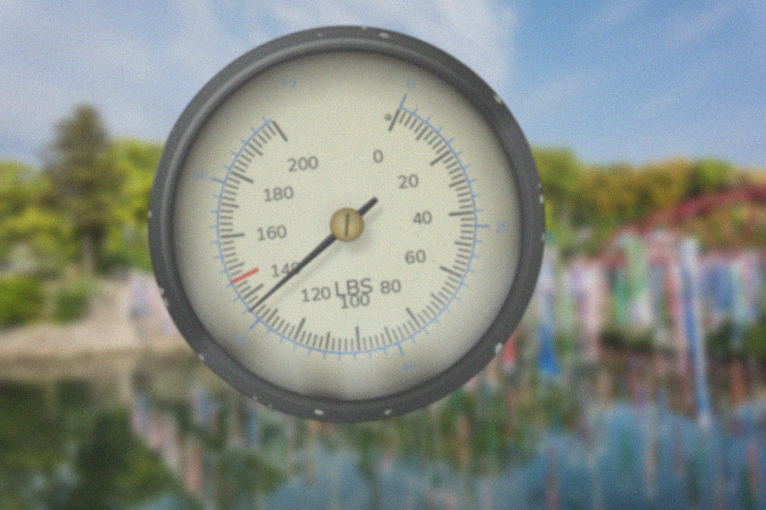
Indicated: 136
